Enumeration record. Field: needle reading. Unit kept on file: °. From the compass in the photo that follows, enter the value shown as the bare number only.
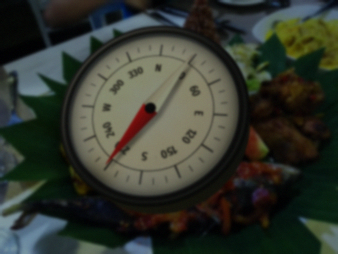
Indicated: 210
